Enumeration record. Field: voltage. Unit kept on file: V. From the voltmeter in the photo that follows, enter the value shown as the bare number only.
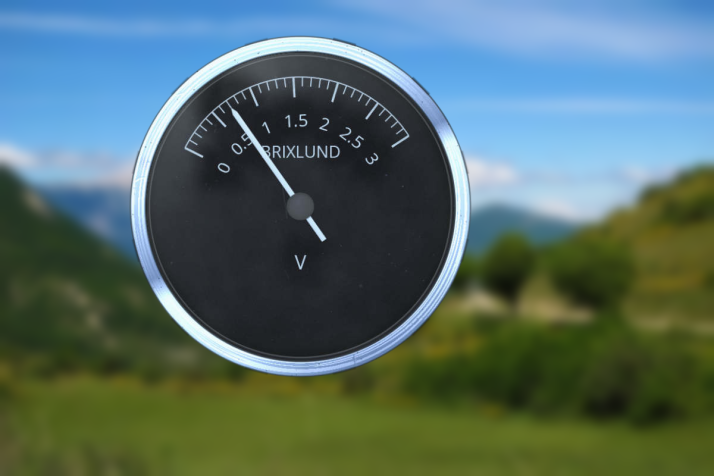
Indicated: 0.7
